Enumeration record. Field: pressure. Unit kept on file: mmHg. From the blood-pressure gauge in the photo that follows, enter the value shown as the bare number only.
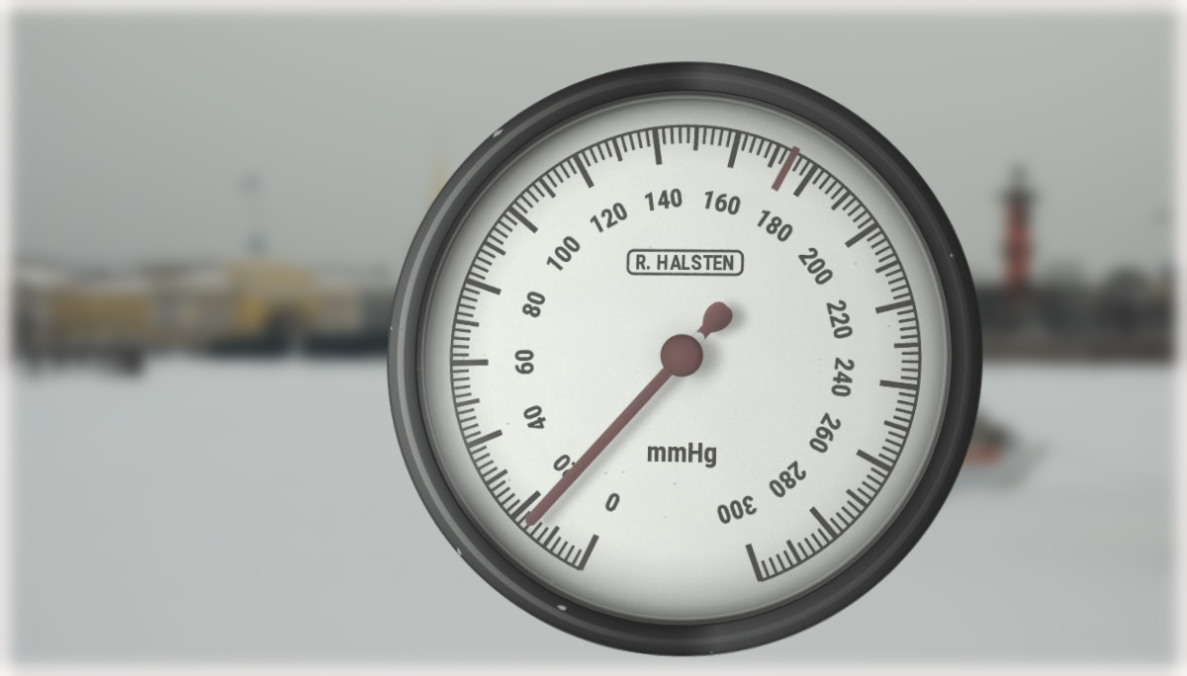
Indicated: 16
